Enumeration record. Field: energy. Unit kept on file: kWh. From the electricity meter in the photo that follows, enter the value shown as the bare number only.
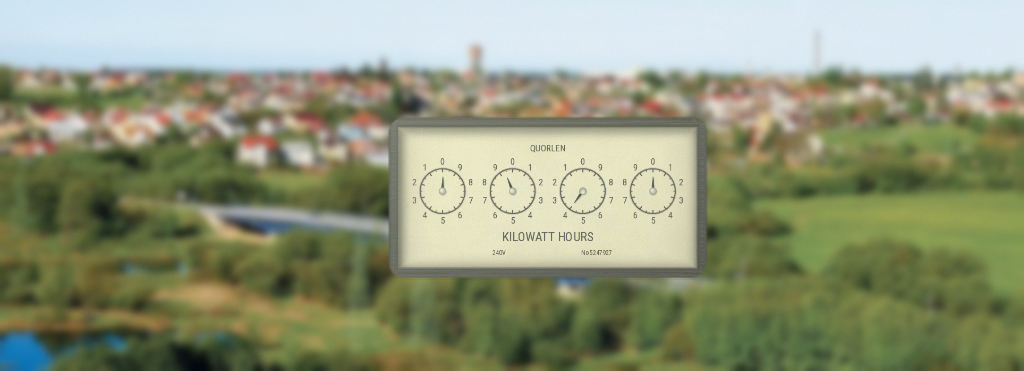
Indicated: 9940
